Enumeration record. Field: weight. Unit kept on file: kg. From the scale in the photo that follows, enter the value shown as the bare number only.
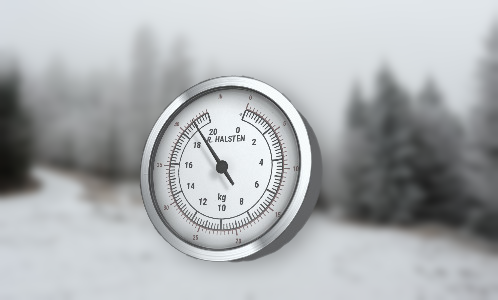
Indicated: 19
